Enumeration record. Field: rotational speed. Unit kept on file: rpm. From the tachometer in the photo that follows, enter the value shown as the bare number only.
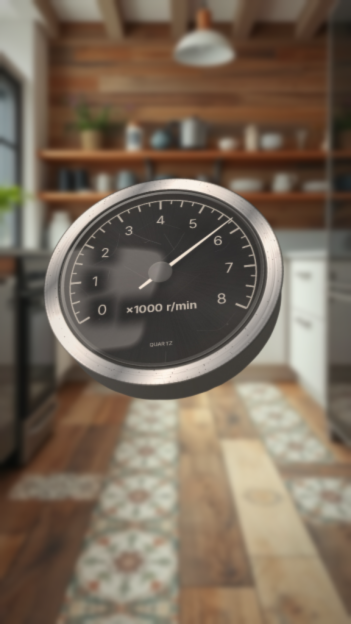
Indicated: 5750
